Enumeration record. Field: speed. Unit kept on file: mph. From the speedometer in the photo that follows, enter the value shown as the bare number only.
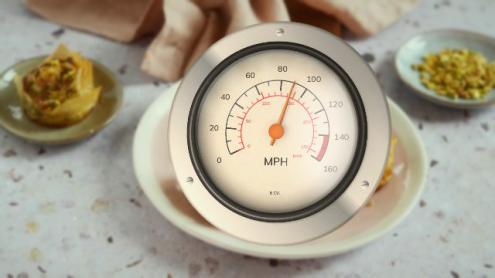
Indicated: 90
